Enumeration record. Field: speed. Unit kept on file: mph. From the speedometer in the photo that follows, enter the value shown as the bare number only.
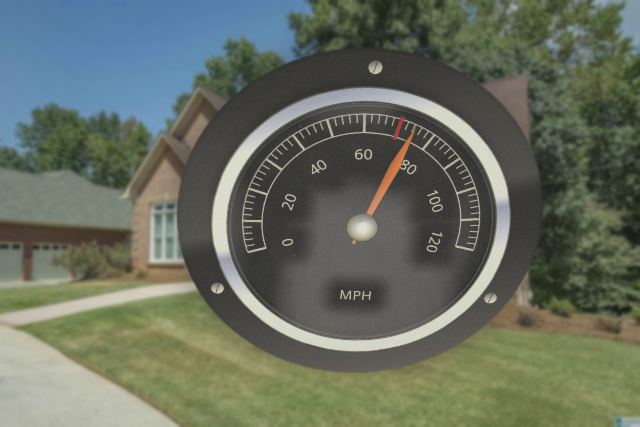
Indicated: 74
